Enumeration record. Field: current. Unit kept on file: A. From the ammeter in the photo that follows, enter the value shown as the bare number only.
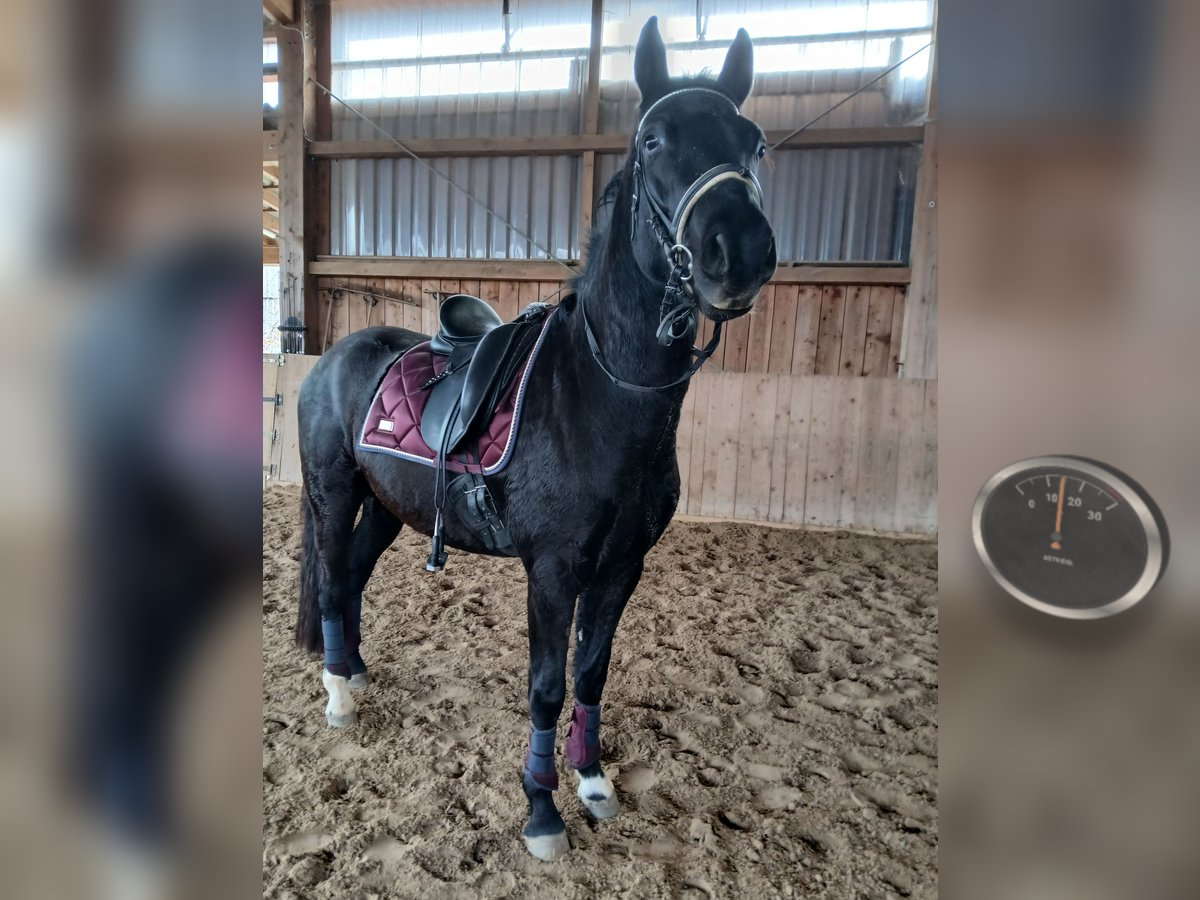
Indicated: 15
